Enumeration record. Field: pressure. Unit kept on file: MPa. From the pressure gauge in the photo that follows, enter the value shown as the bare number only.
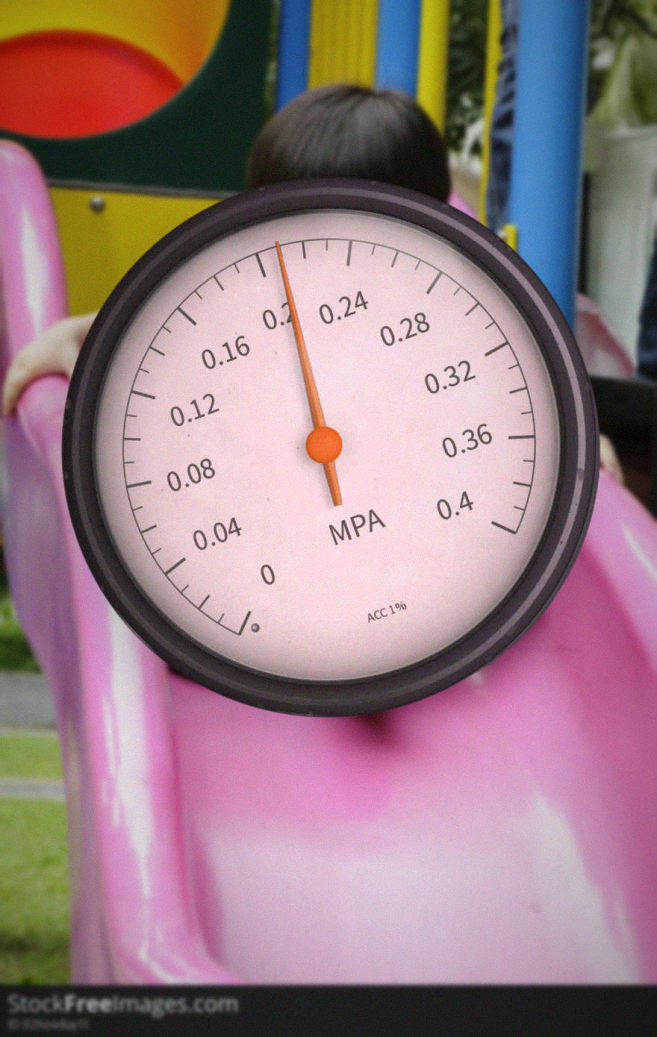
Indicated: 0.21
